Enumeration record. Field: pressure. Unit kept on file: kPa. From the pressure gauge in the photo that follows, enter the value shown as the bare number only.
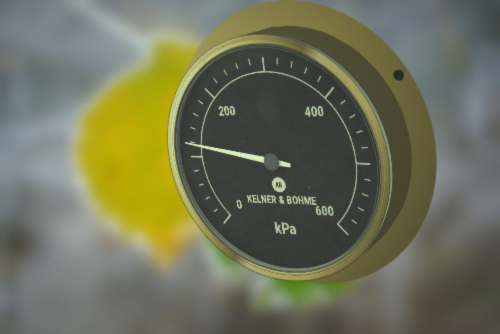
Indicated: 120
